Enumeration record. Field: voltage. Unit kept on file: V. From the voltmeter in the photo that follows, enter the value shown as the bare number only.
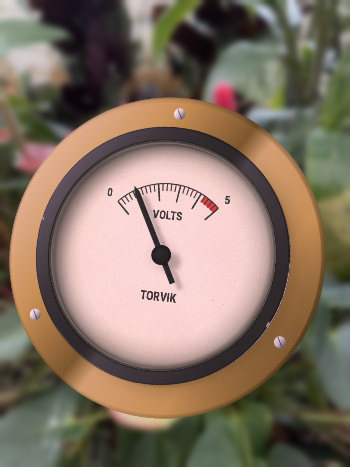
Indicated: 1
